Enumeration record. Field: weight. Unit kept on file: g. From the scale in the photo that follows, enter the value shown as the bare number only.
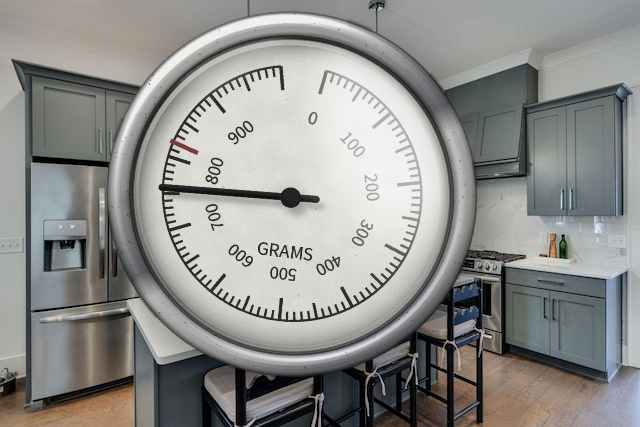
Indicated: 760
